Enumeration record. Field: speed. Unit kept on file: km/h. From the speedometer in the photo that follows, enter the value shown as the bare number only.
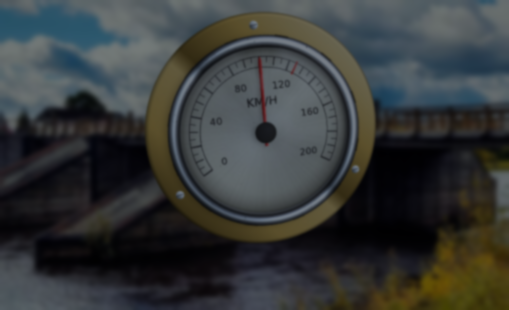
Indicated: 100
